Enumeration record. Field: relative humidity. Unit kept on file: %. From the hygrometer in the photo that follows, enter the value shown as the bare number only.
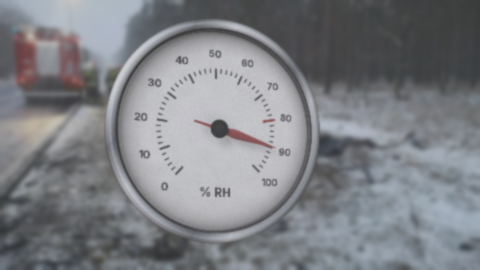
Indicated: 90
